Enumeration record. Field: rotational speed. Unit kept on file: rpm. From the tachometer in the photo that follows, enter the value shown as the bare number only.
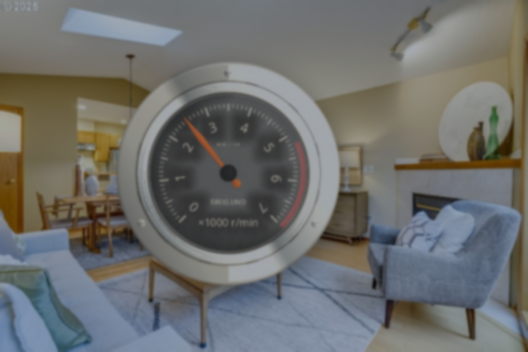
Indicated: 2500
